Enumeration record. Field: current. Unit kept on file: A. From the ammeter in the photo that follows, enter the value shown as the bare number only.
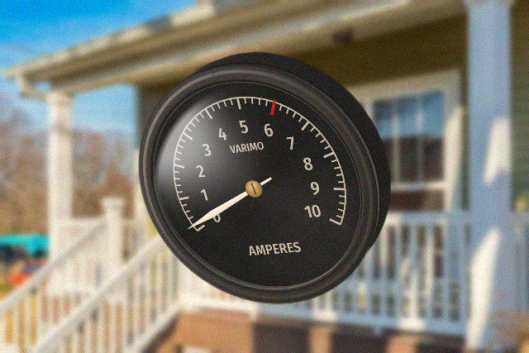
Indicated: 0.2
